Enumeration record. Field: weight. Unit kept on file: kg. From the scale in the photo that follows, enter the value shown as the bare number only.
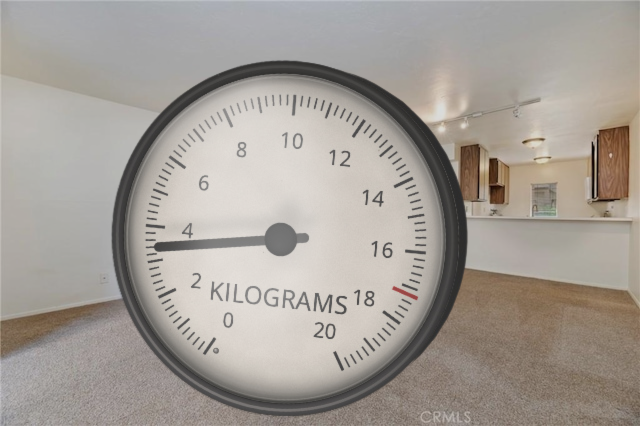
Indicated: 3.4
